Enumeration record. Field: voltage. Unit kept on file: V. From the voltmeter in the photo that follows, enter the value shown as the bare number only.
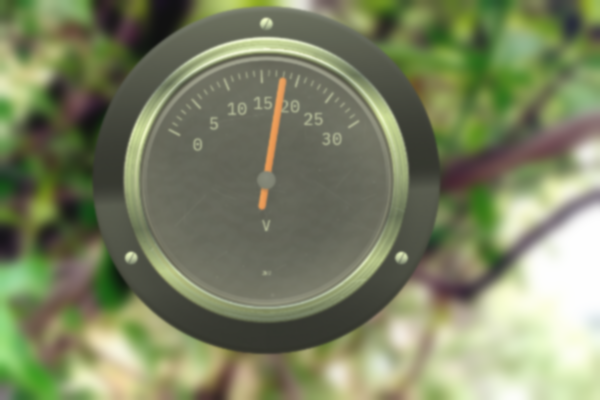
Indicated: 18
